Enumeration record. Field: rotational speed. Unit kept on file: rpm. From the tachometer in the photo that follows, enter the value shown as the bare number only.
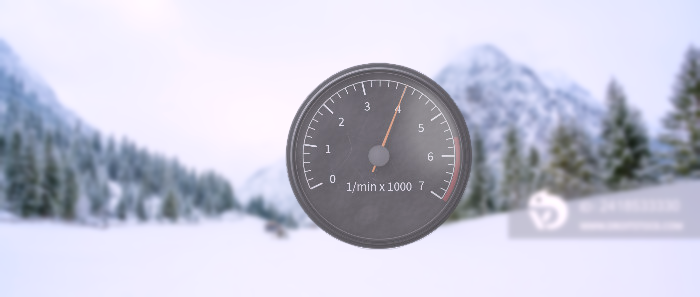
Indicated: 4000
